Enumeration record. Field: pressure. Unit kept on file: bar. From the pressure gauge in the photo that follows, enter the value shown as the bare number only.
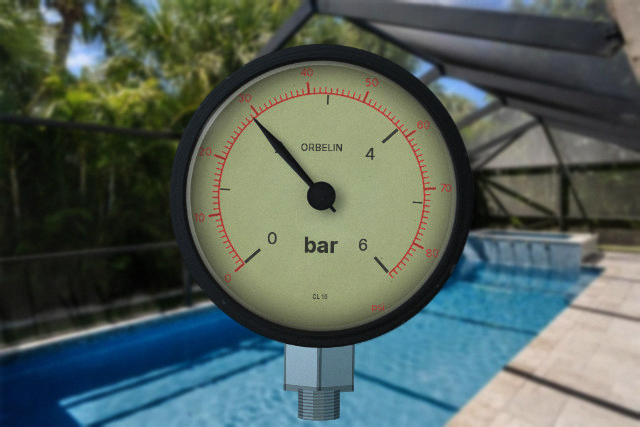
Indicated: 2
